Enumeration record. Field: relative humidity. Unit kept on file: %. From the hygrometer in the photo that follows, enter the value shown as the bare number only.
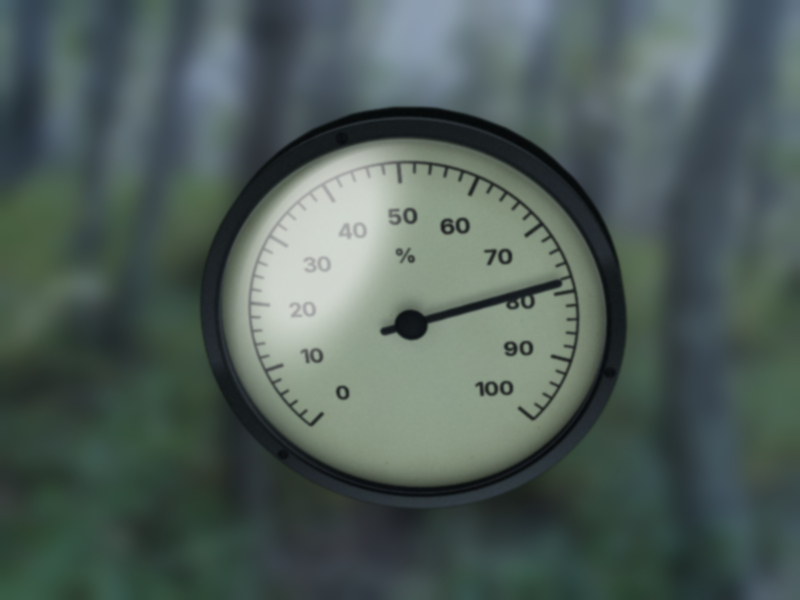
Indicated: 78
